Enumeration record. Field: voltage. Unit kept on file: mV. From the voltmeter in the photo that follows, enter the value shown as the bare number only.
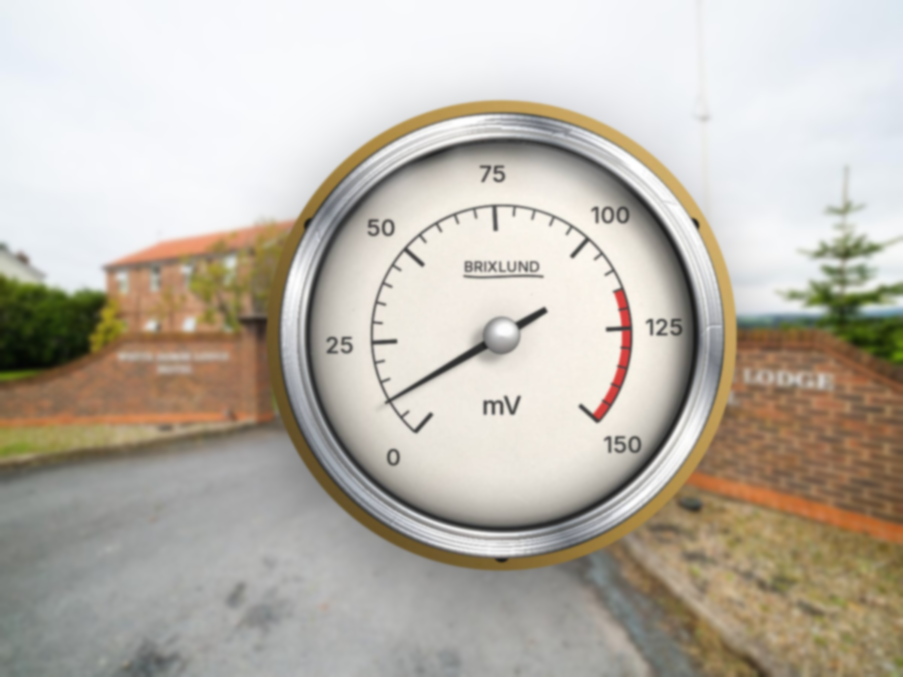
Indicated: 10
